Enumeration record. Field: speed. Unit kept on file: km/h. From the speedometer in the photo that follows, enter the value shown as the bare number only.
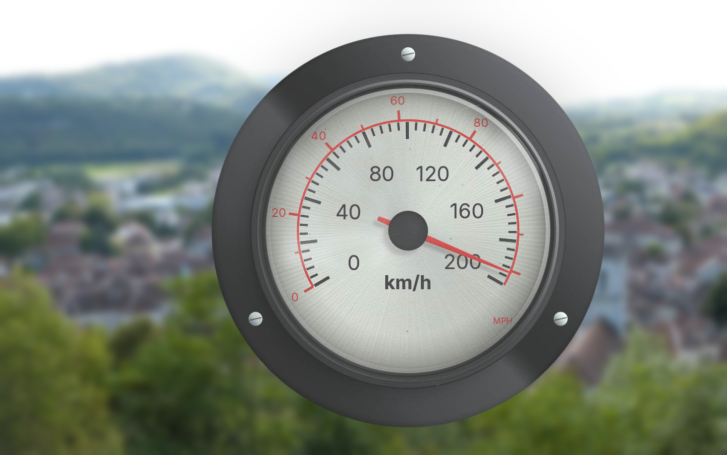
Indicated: 194
